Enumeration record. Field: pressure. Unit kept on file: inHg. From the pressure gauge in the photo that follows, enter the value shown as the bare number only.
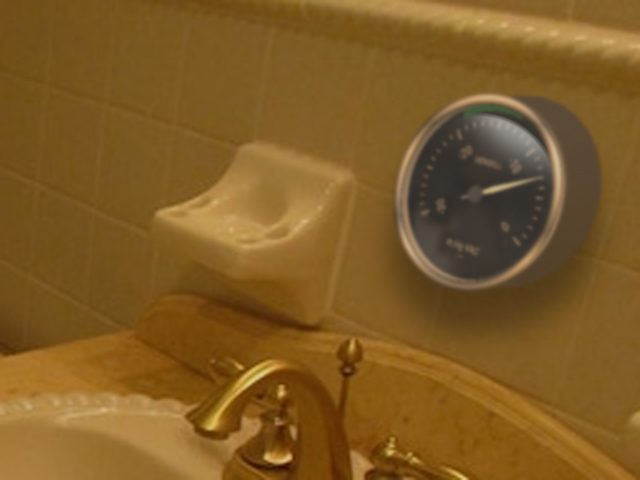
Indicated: -7
